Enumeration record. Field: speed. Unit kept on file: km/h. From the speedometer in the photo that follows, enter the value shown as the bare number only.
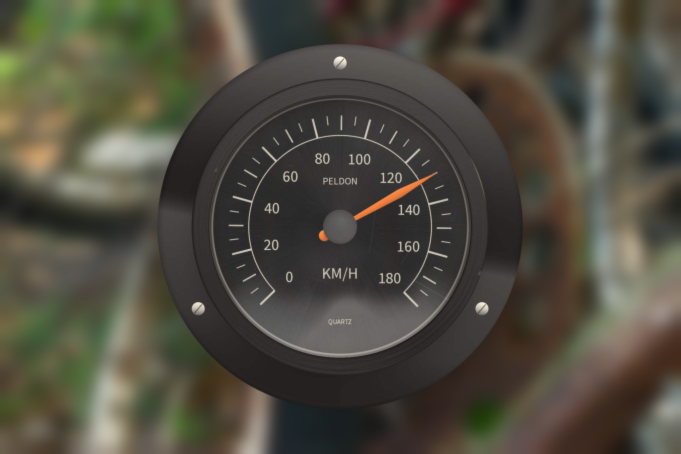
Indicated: 130
